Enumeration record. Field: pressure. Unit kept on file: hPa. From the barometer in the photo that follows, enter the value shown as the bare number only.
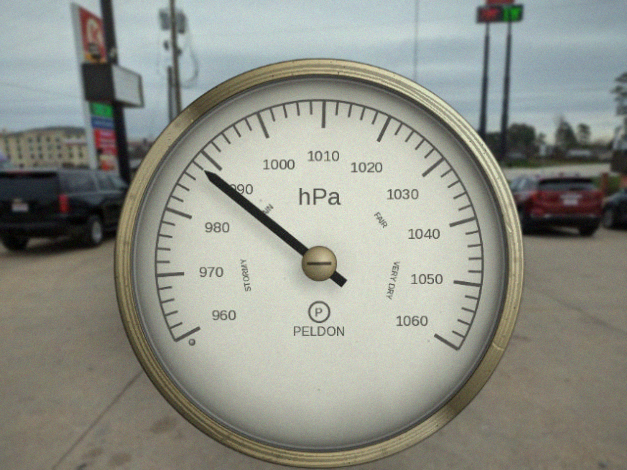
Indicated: 988
